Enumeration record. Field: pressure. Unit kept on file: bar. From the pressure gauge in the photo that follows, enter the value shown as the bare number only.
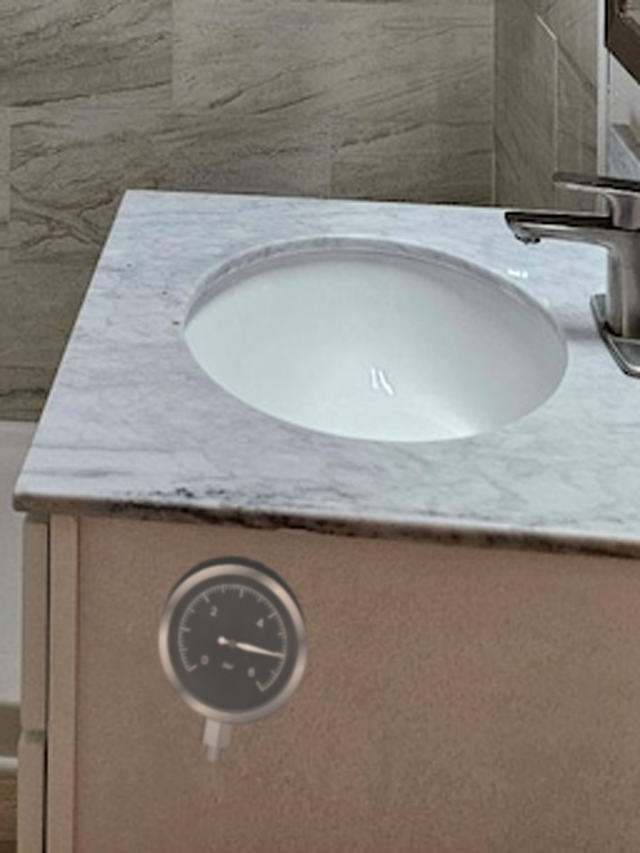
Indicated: 5
